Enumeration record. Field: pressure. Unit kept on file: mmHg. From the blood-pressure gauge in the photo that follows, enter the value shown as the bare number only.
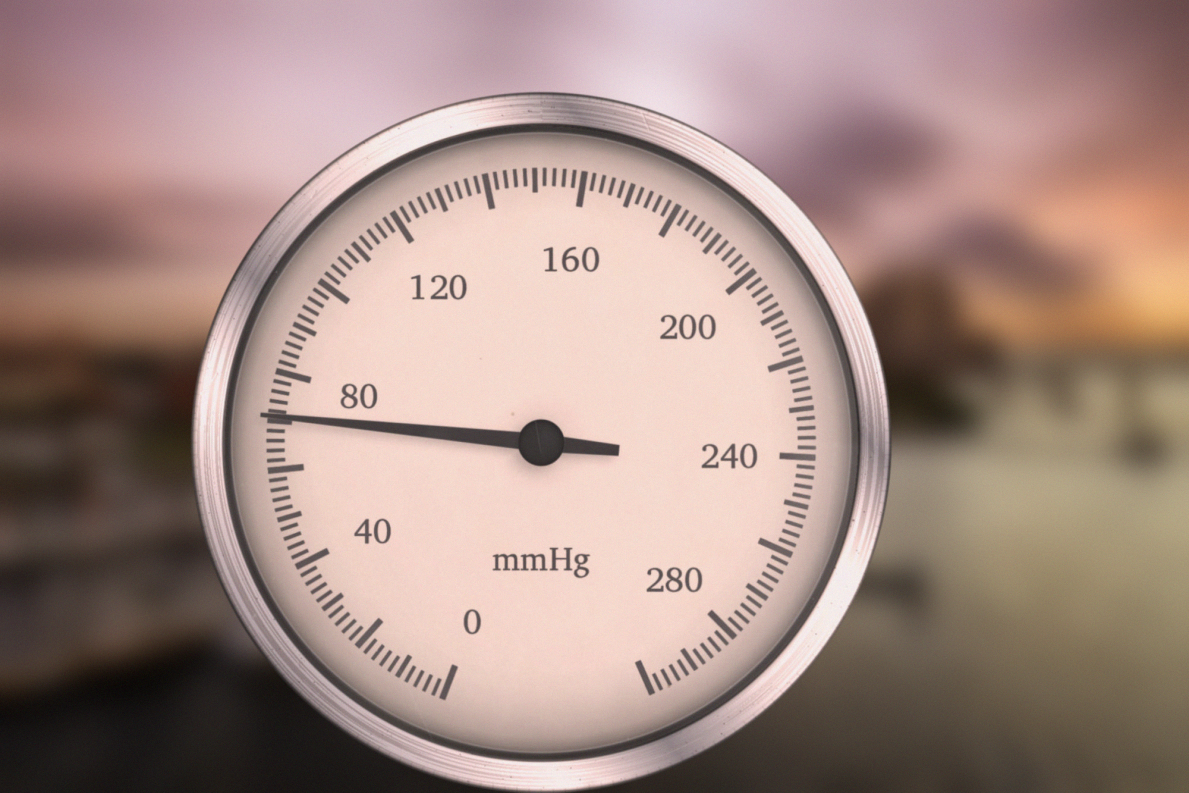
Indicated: 71
